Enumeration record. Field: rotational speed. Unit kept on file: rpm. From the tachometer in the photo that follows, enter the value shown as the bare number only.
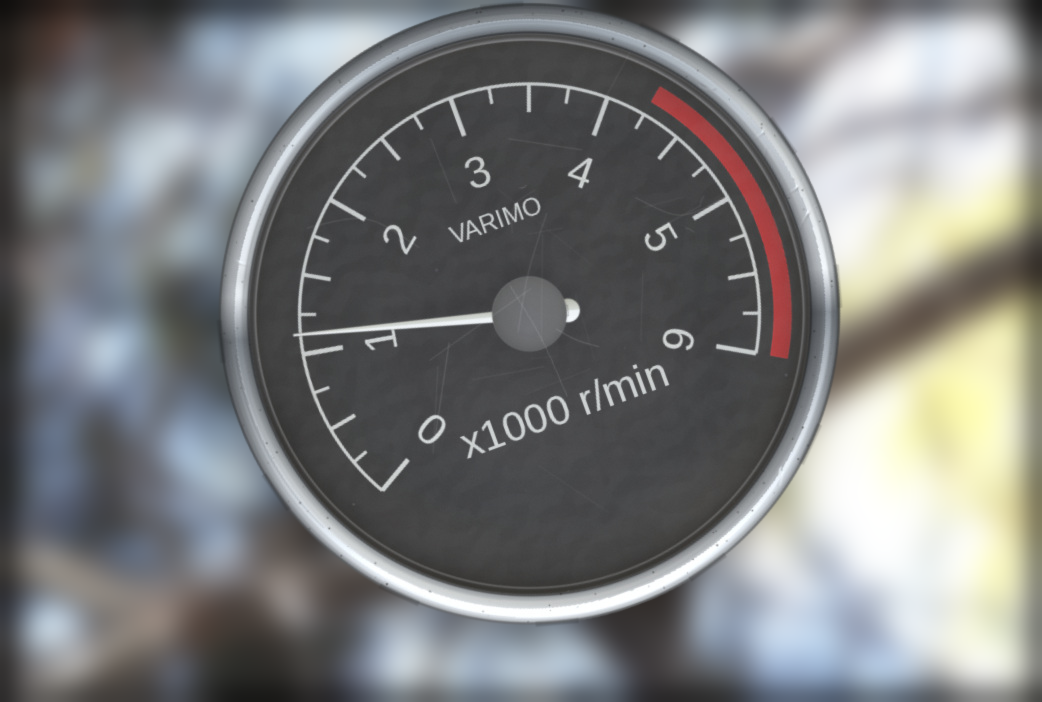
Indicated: 1125
